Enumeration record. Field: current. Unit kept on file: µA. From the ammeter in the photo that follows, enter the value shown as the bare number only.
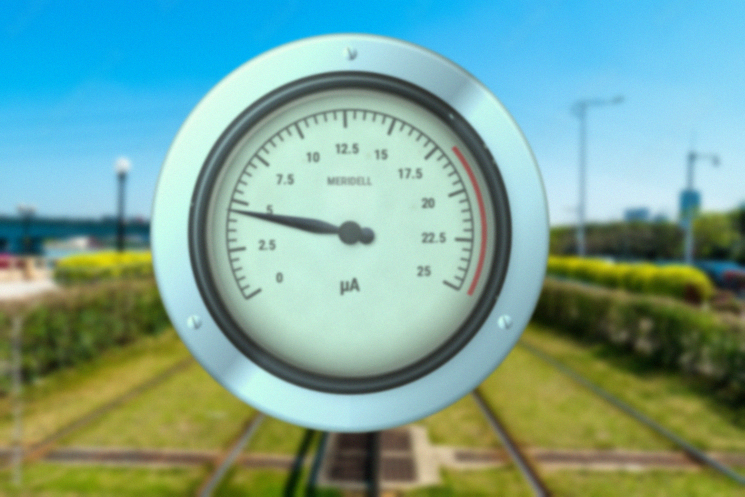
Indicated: 4.5
